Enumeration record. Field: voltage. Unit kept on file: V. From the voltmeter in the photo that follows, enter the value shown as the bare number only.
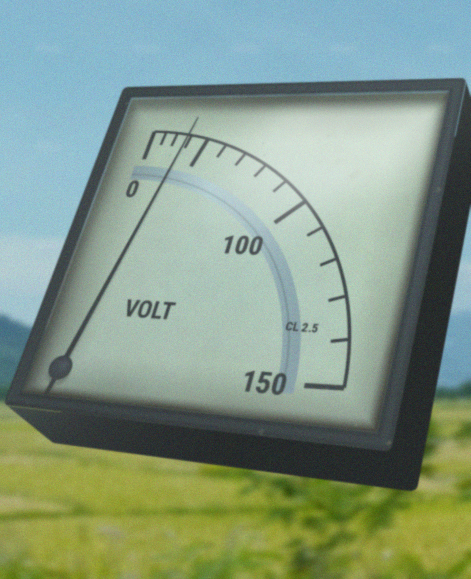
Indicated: 40
